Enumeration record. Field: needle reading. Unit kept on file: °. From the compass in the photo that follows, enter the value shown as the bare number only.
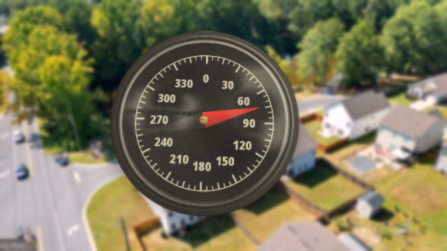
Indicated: 75
